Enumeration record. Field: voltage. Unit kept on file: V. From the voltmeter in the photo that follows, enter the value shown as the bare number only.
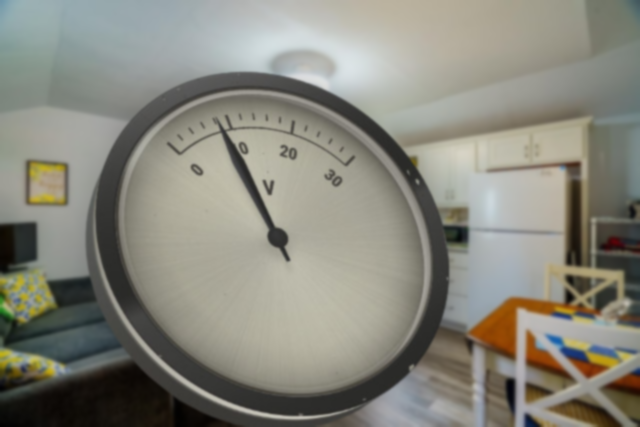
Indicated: 8
